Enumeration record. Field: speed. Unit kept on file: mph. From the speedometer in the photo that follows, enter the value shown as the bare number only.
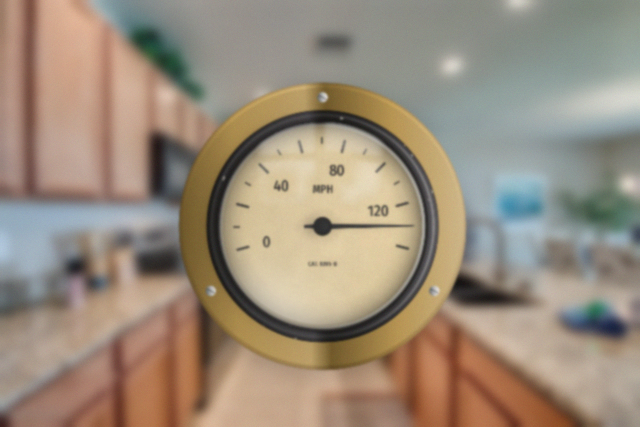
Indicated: 130
